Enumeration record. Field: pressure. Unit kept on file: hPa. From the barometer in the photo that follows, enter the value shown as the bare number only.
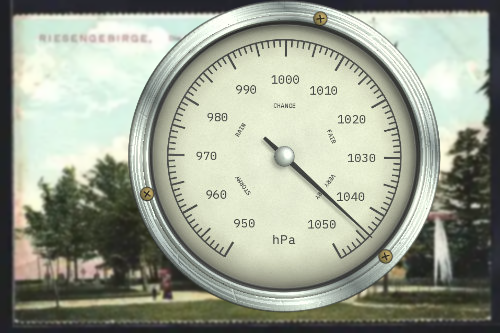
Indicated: 1044
